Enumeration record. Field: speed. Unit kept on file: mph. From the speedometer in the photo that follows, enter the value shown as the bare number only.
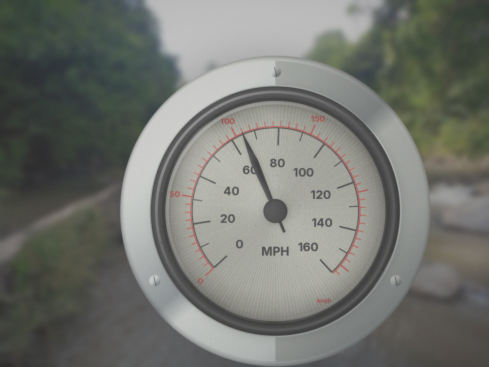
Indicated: 65
